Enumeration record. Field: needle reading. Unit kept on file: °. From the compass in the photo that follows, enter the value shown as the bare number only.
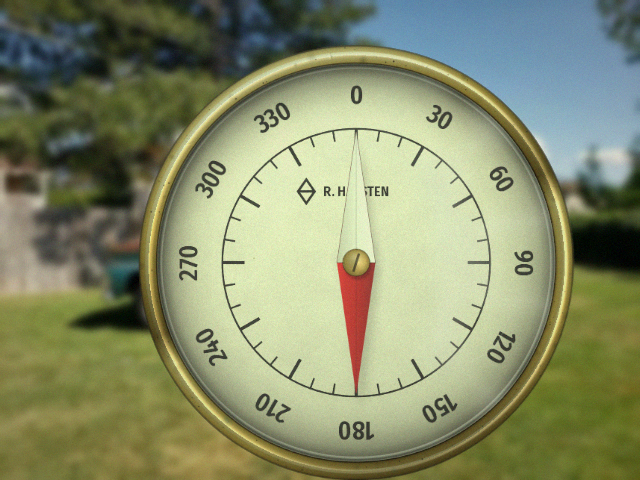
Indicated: 180
